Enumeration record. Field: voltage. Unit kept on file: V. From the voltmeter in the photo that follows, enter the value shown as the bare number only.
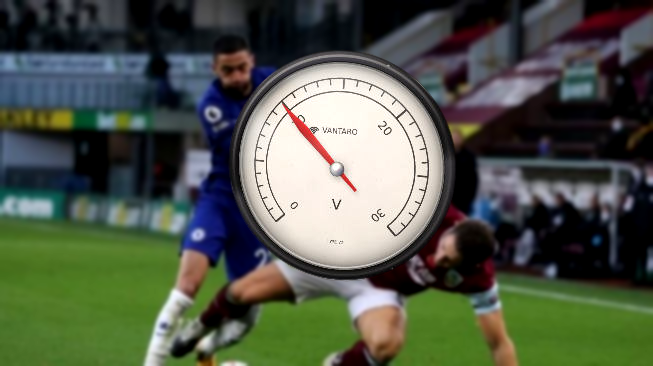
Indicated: 10
